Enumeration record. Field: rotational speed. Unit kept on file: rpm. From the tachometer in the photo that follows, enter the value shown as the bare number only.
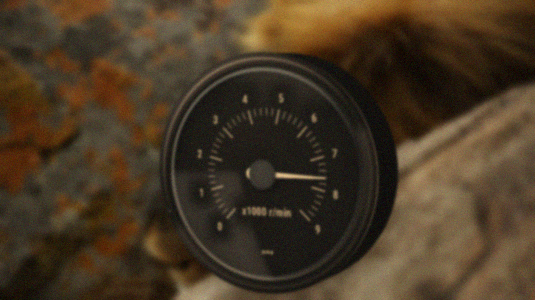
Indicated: 7600
